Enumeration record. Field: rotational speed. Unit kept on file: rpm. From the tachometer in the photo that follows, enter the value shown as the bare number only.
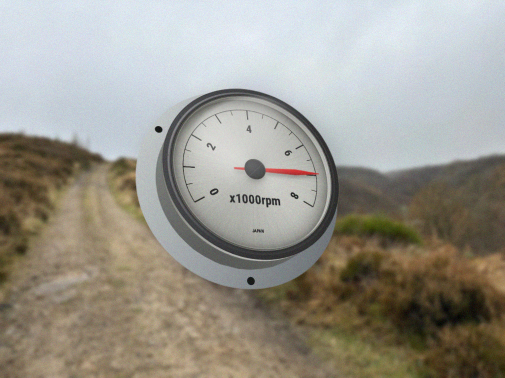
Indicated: 7000
